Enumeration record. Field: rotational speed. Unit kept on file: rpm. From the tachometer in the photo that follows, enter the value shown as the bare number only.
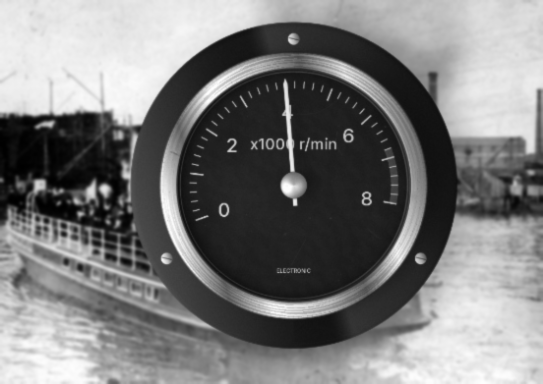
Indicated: 4000
